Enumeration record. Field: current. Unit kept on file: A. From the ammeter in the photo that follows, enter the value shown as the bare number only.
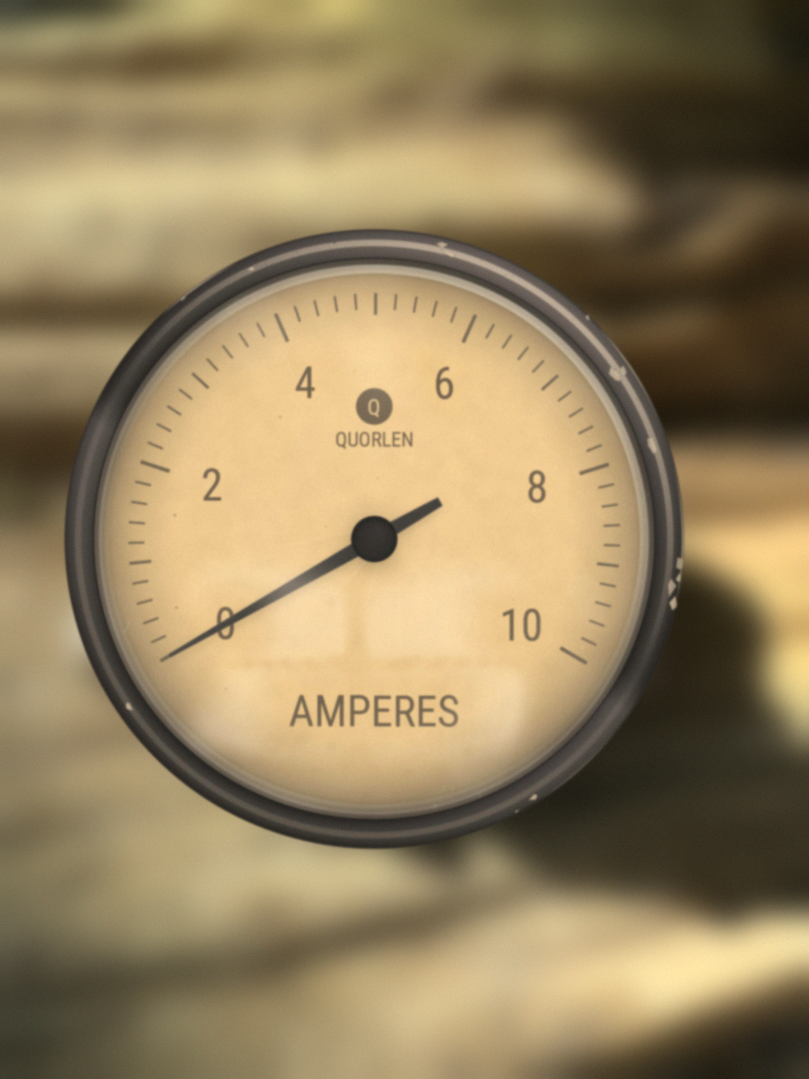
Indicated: 0
